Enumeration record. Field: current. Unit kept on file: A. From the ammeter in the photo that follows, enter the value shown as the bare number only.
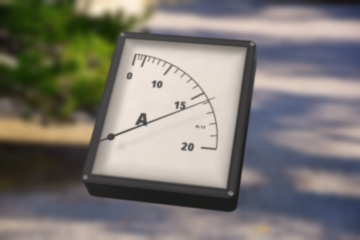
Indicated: 16
